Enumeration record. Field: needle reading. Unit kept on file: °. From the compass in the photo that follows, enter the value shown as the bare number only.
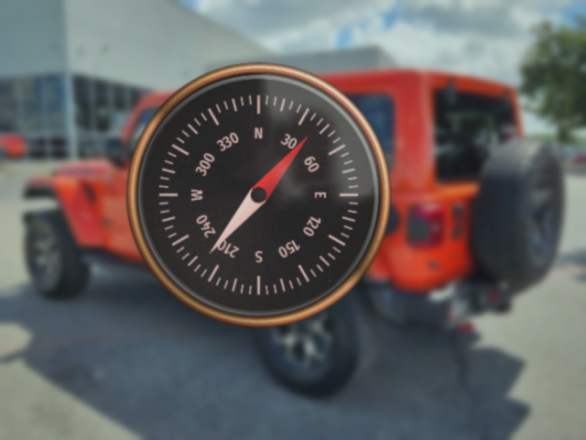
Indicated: 40
